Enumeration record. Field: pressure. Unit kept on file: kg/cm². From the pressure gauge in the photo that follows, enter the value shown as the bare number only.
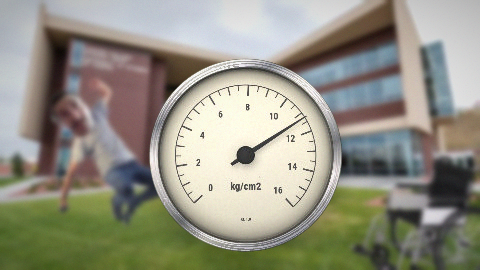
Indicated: 11.25
